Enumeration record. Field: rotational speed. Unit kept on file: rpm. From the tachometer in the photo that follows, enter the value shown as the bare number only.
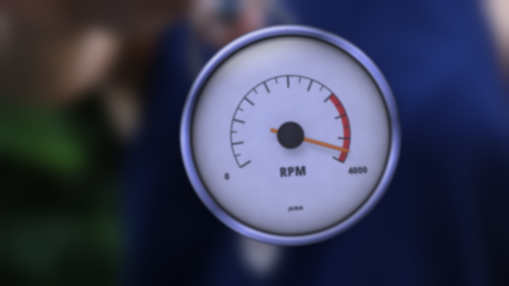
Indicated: 3800
